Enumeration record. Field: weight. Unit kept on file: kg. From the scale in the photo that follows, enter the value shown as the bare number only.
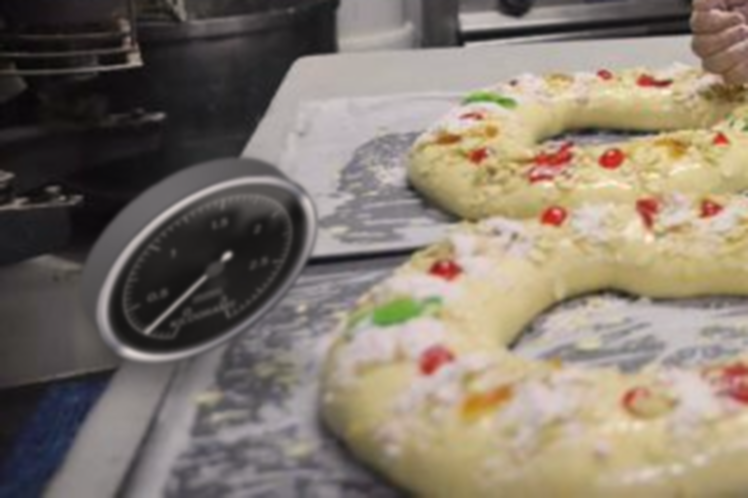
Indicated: 0.25
